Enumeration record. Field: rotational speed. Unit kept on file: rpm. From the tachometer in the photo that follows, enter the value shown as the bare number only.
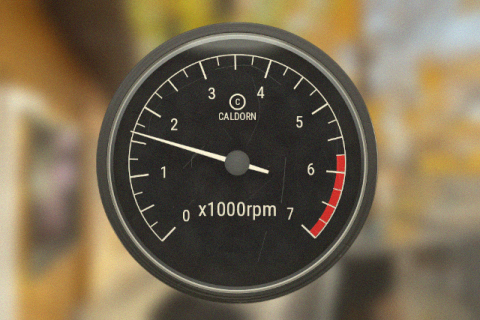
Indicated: 1625
